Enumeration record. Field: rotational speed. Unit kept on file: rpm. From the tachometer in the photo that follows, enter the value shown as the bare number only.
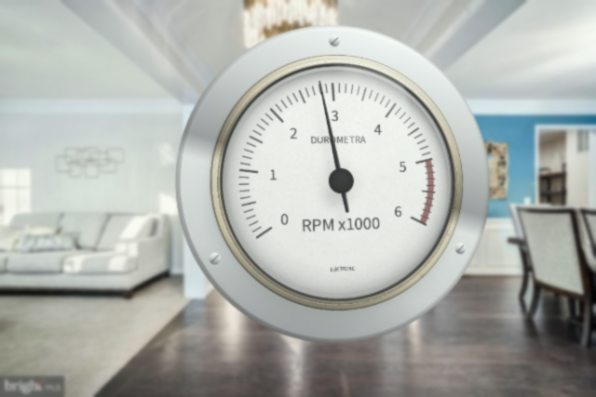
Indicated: 2800
